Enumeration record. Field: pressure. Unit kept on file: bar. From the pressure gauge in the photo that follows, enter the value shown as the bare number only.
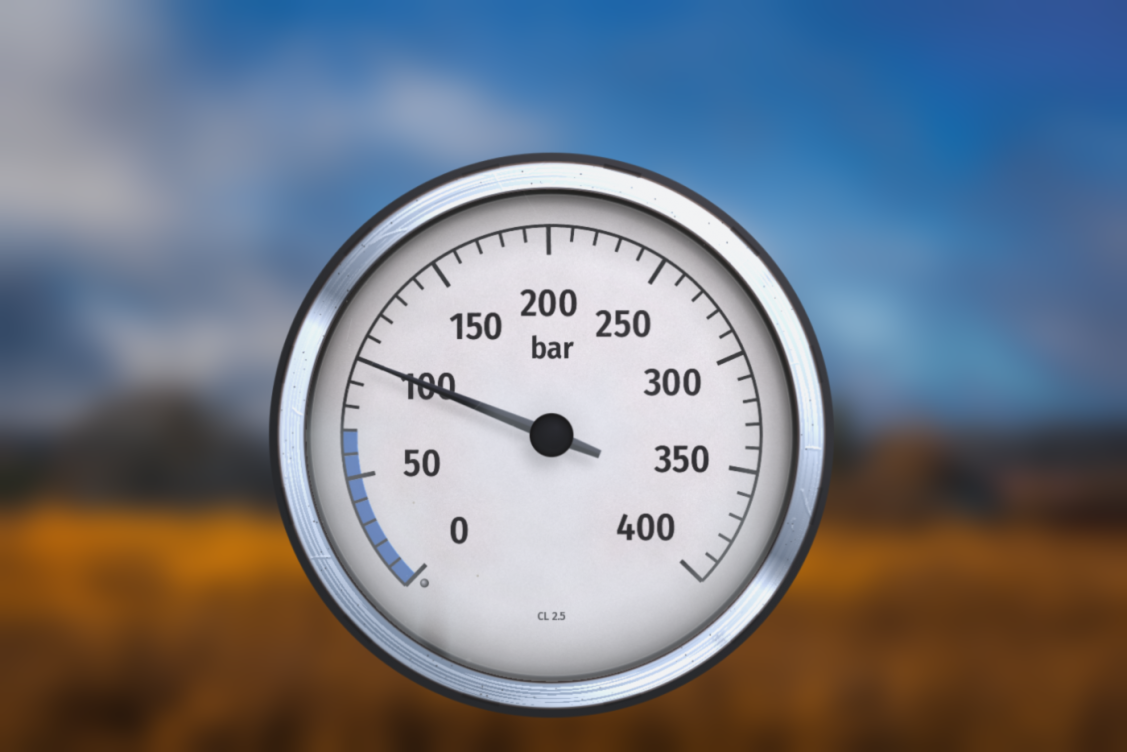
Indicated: 100
